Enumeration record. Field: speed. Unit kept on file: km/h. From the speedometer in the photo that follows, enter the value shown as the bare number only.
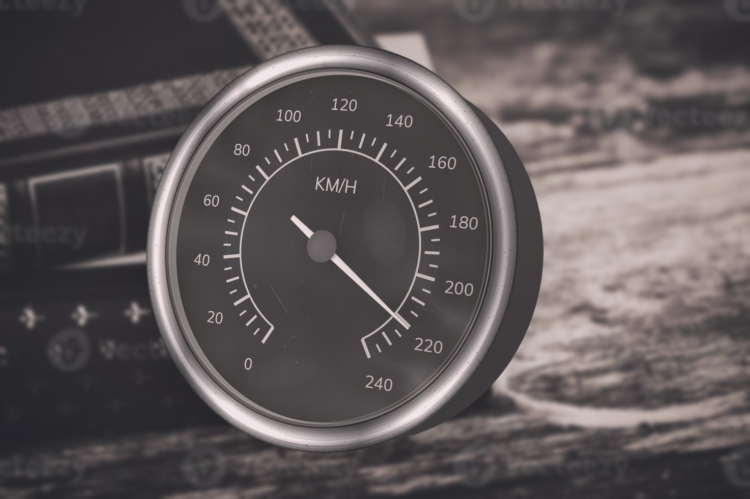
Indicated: 220
